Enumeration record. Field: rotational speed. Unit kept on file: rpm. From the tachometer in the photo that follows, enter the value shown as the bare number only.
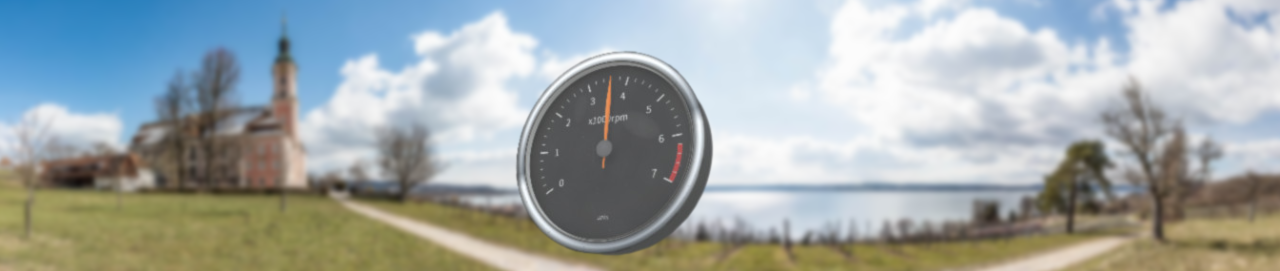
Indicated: 3600
